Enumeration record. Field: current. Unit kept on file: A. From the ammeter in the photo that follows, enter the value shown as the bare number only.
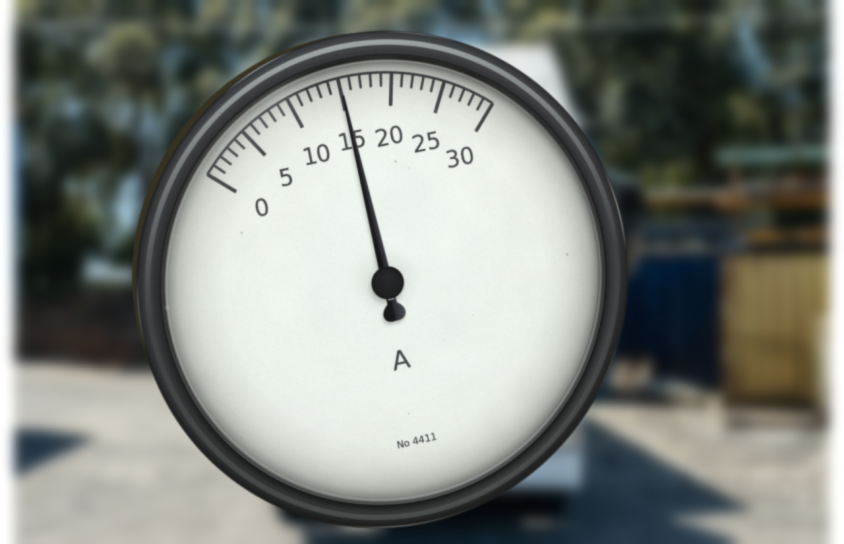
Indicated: 15
